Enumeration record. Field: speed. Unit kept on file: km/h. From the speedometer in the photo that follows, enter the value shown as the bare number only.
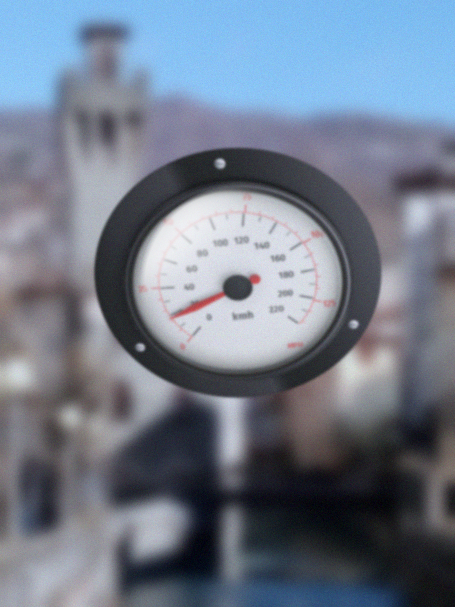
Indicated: 20
